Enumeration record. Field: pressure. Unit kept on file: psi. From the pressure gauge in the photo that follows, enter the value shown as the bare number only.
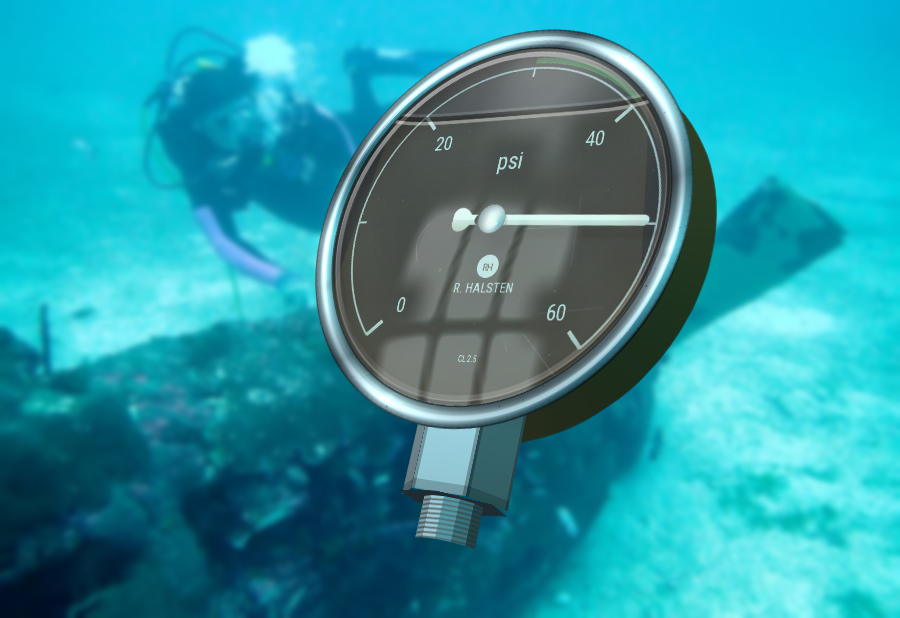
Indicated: 50
